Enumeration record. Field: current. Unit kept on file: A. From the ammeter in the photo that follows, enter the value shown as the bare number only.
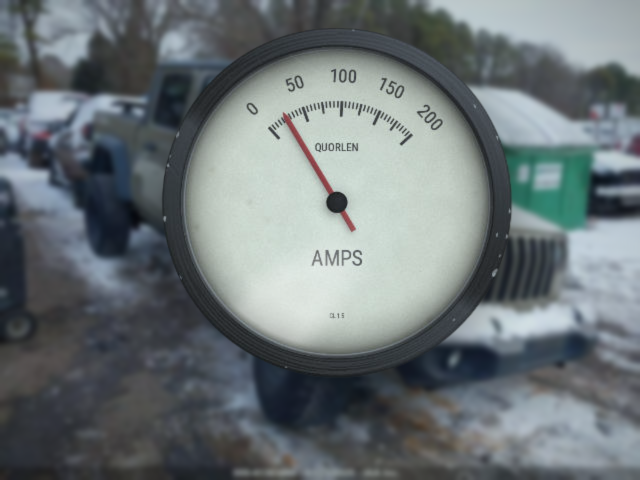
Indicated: 25
